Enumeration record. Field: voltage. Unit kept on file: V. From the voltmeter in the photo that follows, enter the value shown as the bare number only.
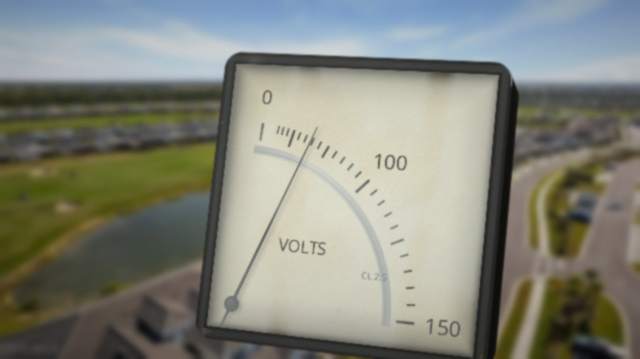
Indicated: 65
